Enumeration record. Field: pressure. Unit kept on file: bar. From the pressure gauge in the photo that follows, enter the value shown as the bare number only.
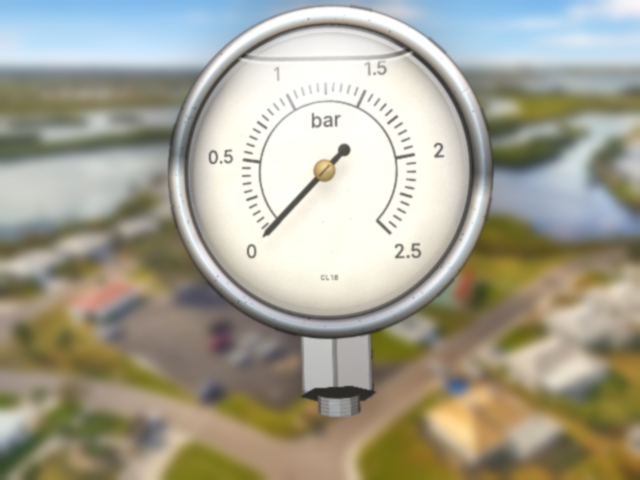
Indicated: 0
